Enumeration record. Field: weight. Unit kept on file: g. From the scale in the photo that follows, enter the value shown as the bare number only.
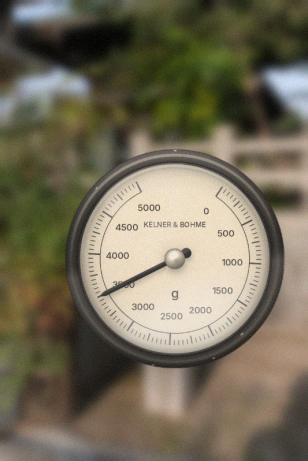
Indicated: 3500
